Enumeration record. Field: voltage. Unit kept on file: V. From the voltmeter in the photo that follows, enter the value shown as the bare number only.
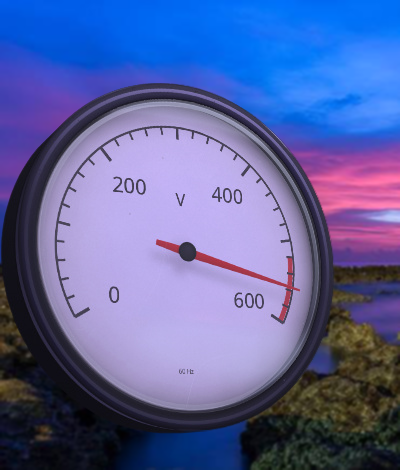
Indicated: 560
